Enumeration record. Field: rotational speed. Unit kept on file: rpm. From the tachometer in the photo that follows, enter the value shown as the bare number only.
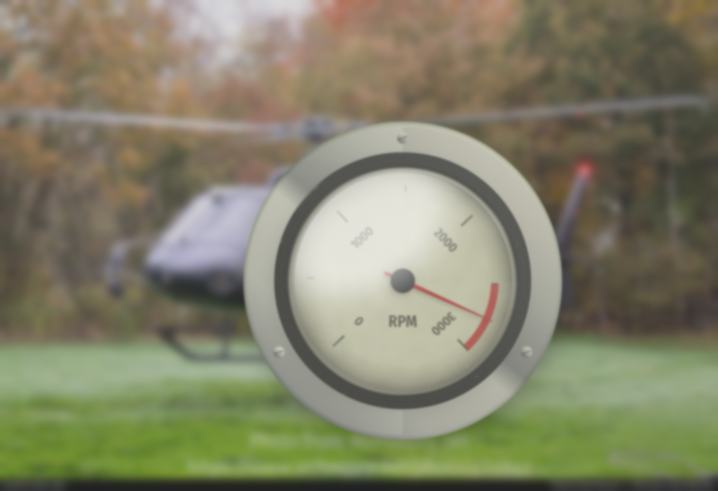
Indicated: 2750
